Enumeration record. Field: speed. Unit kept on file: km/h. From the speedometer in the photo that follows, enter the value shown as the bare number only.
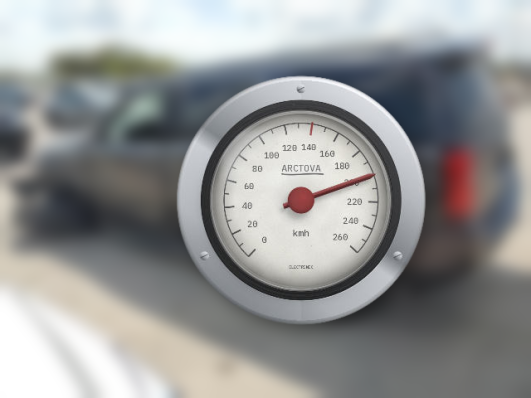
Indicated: 200
